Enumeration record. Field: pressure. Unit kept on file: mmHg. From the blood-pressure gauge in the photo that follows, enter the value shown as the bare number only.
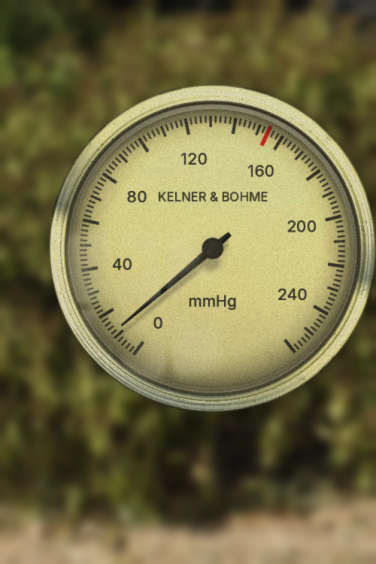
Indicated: 12
